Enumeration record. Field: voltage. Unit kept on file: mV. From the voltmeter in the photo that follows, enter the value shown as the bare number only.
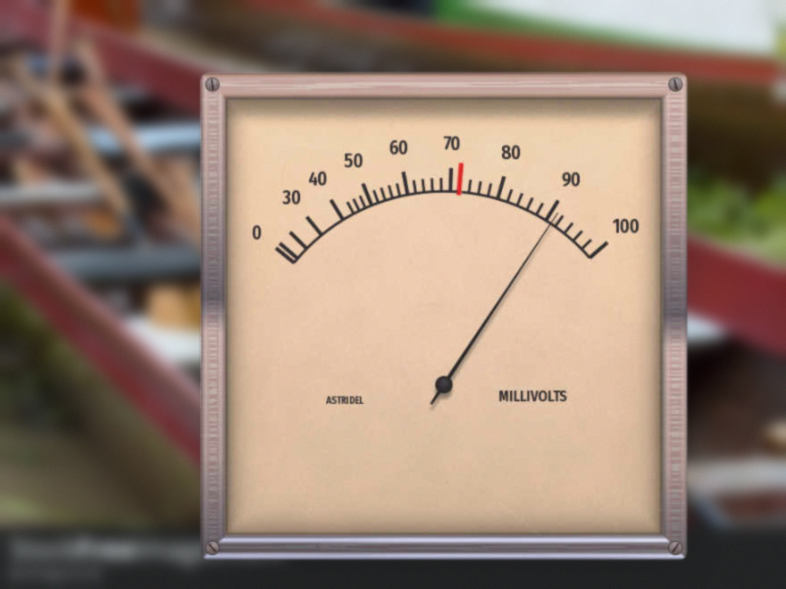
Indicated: 91
